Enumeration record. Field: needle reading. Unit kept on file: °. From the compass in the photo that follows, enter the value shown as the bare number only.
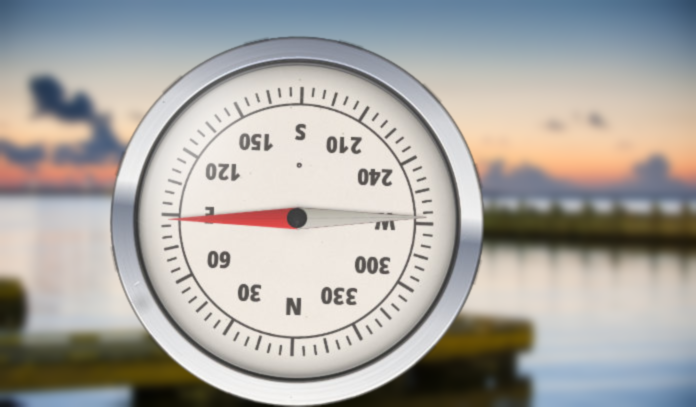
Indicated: 87.5
